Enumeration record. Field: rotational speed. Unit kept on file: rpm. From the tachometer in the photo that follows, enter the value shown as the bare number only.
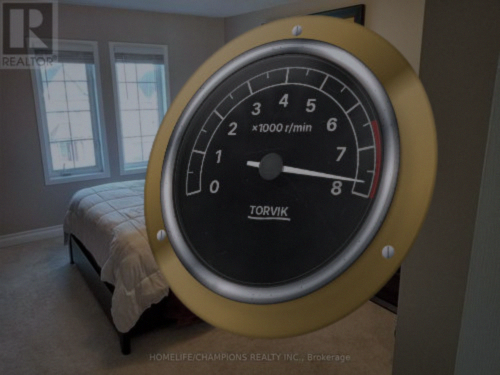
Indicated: 7750
